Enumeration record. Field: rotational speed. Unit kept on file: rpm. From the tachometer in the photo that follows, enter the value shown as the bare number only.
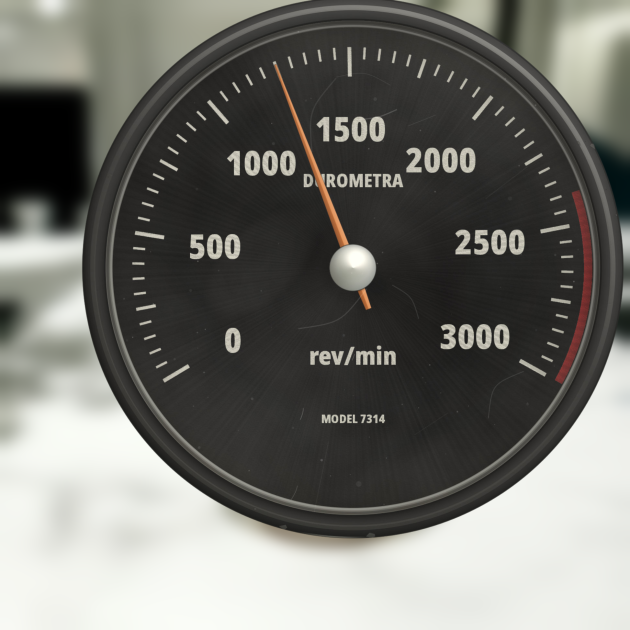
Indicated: 1250
